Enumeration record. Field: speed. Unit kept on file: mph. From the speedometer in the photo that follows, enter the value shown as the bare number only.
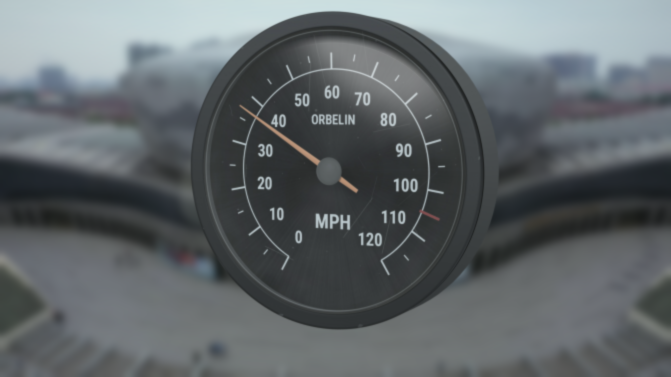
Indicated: 37.5
